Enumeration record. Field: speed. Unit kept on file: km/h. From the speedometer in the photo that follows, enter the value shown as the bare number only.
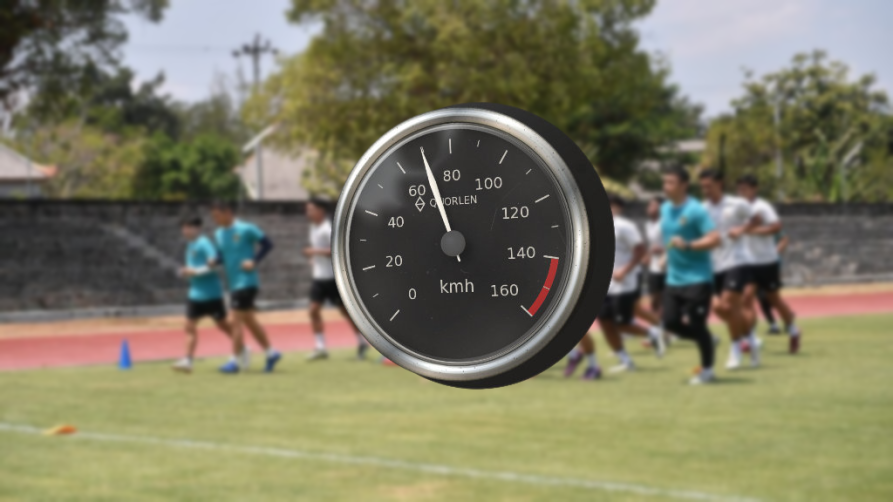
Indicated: 70
